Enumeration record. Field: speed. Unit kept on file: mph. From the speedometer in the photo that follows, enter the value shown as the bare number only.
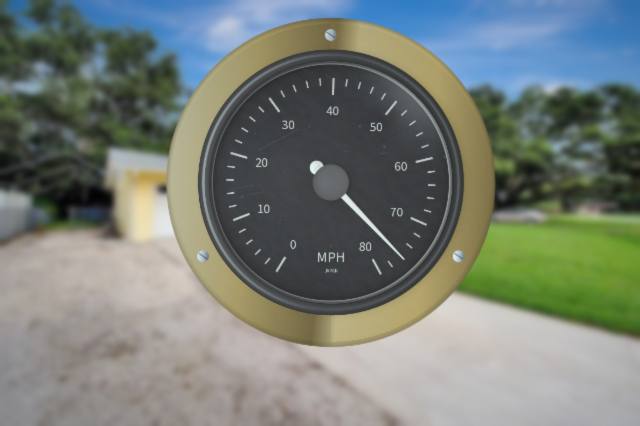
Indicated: 76
